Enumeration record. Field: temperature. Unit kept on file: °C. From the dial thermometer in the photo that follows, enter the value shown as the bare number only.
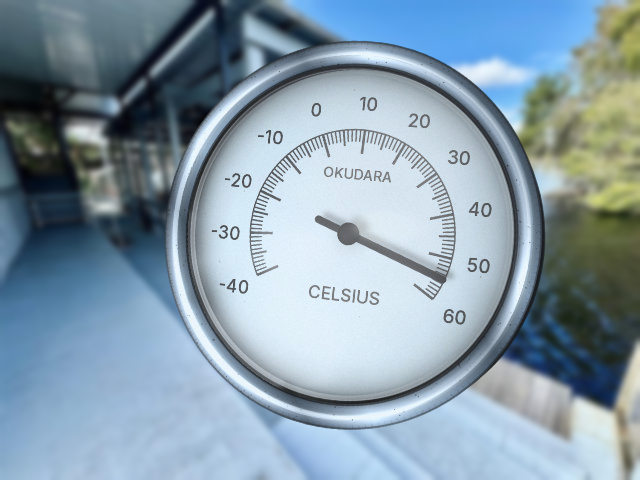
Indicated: 55
